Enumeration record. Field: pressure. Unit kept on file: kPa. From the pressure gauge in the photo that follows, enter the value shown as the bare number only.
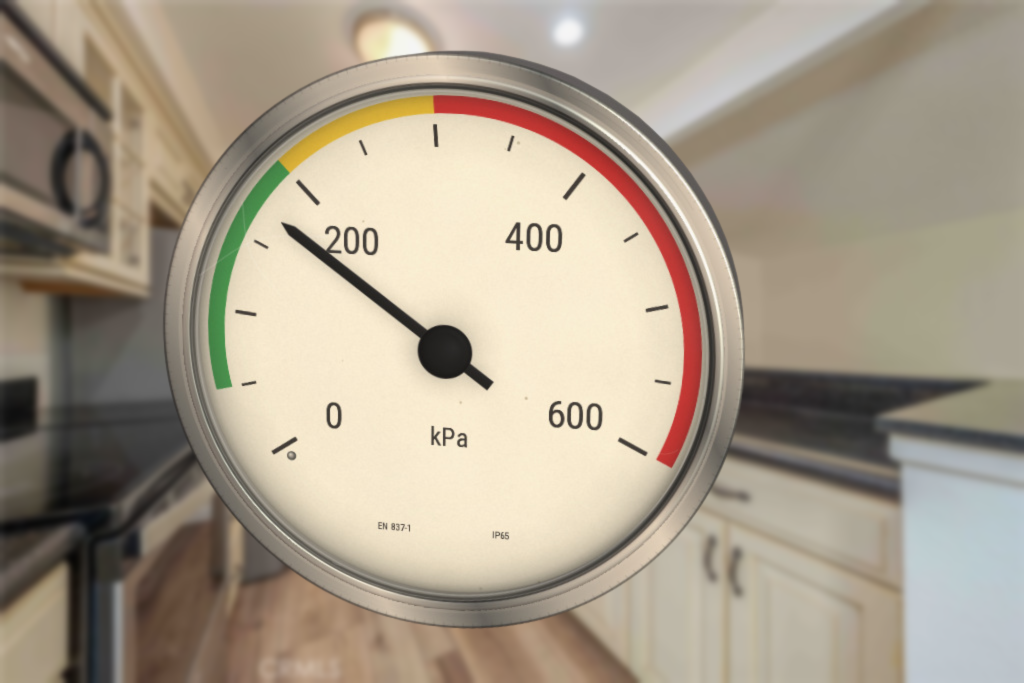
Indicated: 175
